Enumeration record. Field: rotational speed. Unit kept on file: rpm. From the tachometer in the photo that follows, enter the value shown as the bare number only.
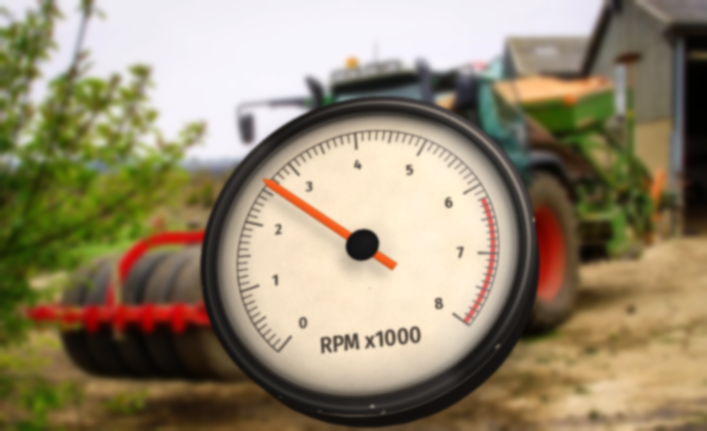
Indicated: 2600
